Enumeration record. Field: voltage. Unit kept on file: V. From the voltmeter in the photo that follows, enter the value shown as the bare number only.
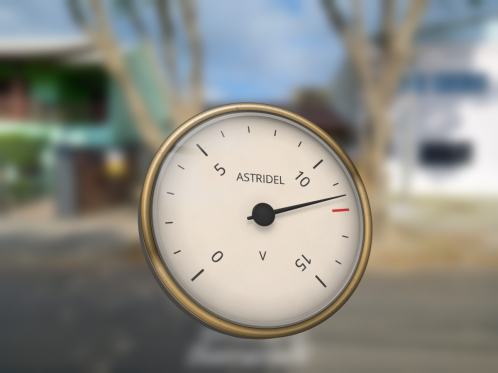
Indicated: 11.5
